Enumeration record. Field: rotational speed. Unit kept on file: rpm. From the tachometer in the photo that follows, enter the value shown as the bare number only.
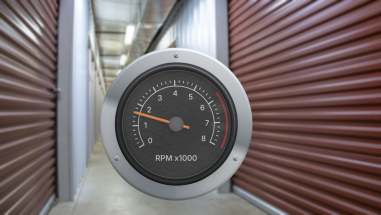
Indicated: 1600
